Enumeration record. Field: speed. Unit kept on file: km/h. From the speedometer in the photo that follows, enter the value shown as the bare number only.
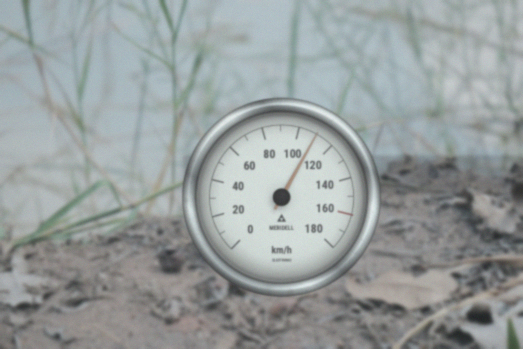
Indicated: 110
